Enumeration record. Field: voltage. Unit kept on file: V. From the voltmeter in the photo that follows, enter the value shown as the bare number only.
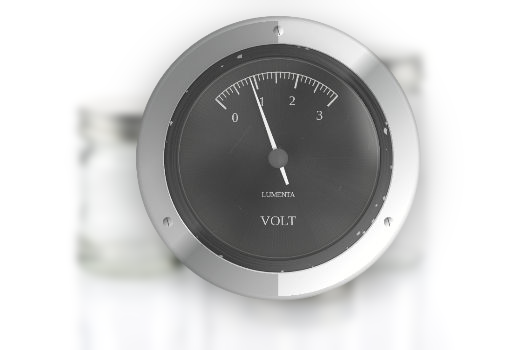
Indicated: 0.9
